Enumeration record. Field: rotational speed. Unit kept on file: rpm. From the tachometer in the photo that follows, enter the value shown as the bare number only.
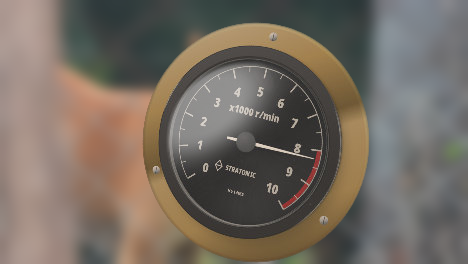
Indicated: 8250
